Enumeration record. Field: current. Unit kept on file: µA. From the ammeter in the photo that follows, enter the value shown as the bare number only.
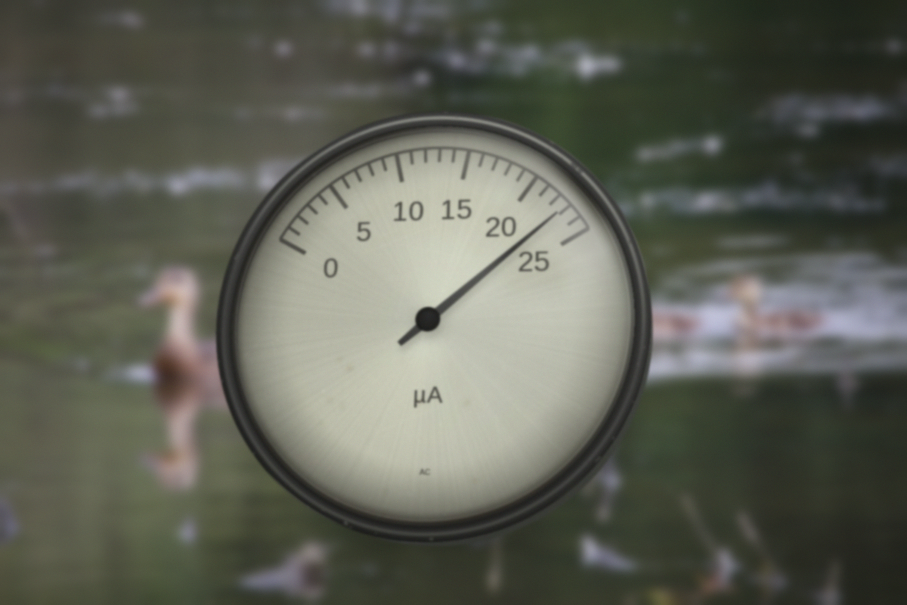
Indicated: 23
